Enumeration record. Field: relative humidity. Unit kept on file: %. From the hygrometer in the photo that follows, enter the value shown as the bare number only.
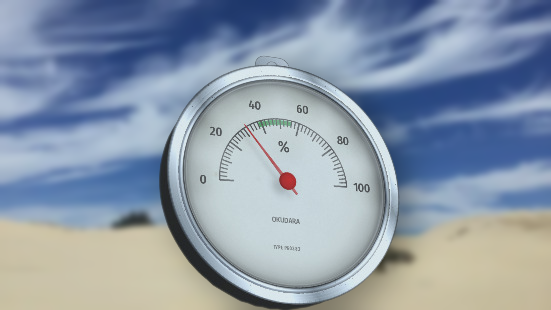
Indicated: 30
